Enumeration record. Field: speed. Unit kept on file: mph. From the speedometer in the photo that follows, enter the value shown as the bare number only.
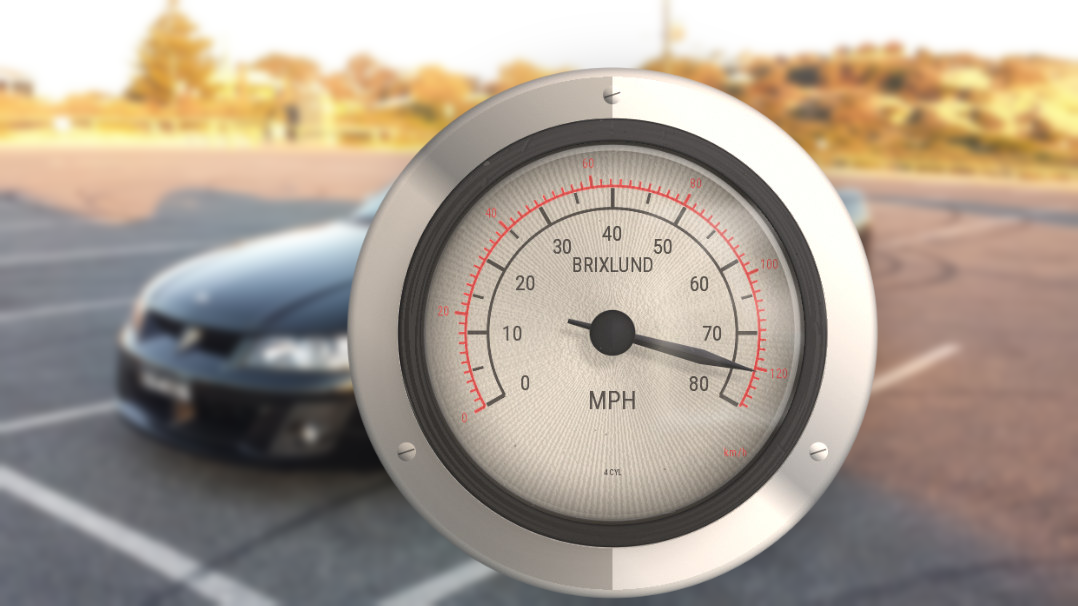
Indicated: 75
